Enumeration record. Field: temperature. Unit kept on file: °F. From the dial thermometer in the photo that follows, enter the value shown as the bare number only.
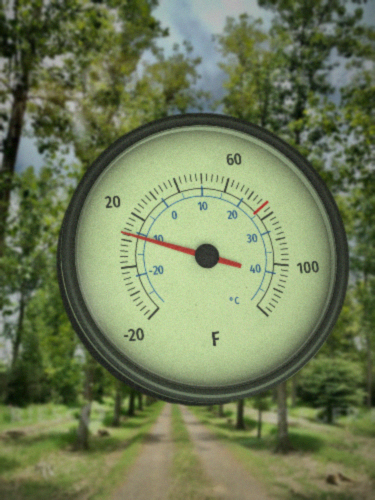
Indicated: 12
